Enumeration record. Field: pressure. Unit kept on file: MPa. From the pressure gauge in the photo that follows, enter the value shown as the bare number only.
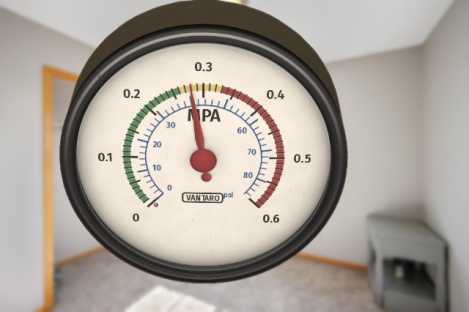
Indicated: 0.28
